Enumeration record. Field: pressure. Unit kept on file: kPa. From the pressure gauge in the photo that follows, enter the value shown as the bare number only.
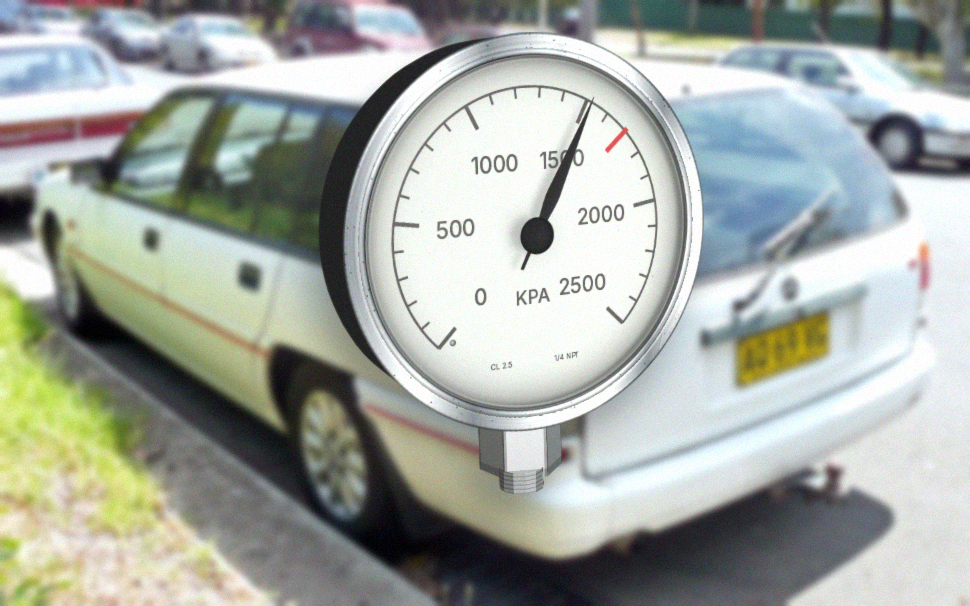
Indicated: 1500
